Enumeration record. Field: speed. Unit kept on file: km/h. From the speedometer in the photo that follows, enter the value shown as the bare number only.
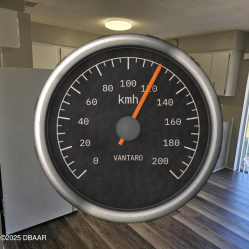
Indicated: 120
